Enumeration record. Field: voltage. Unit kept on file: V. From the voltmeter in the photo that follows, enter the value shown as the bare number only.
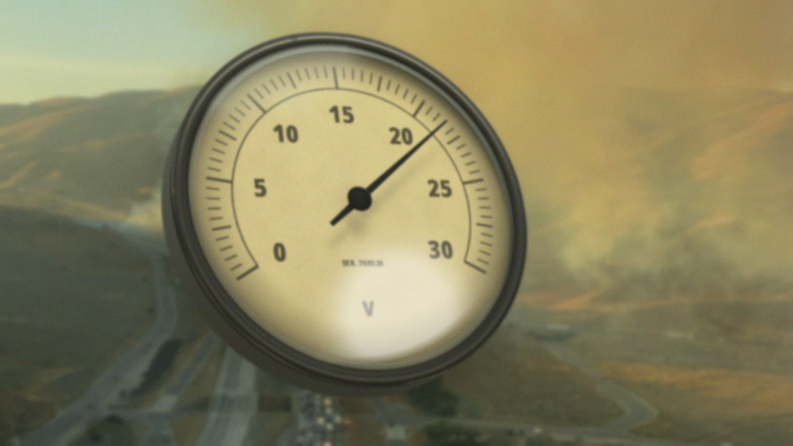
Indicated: 21.5
